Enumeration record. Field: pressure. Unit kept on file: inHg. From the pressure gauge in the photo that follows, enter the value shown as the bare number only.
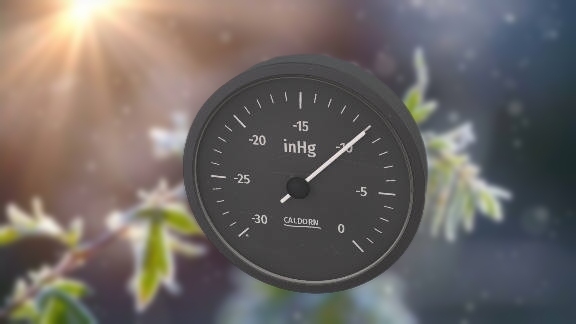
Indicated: -10
